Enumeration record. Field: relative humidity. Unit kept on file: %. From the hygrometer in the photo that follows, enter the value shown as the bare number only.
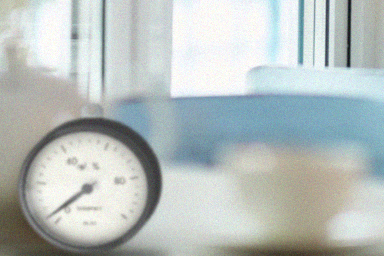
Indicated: 4
